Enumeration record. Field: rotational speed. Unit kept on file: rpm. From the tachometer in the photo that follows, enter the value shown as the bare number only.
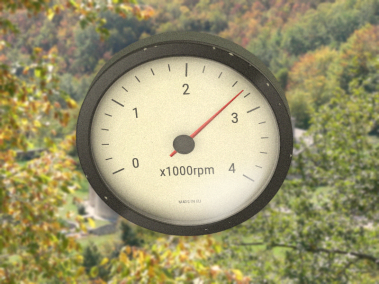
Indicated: 2700
